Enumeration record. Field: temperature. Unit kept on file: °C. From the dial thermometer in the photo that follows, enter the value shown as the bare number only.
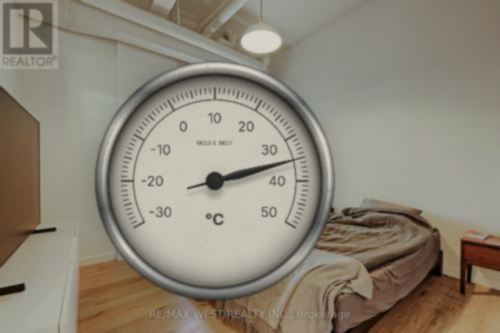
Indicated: 35
